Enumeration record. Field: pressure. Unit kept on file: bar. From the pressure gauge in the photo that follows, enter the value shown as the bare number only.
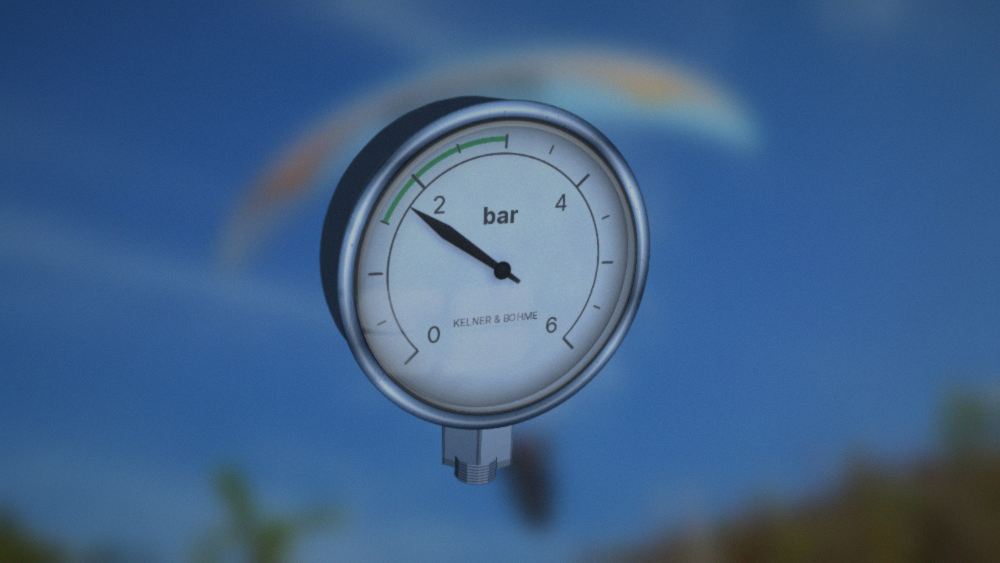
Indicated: 1.75
